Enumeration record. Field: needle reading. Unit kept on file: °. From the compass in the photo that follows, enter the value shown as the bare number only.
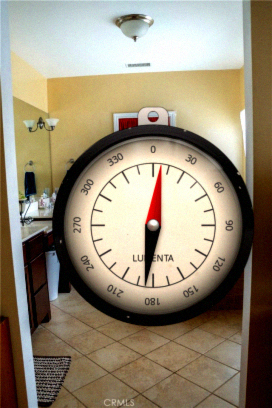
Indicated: 7.5
